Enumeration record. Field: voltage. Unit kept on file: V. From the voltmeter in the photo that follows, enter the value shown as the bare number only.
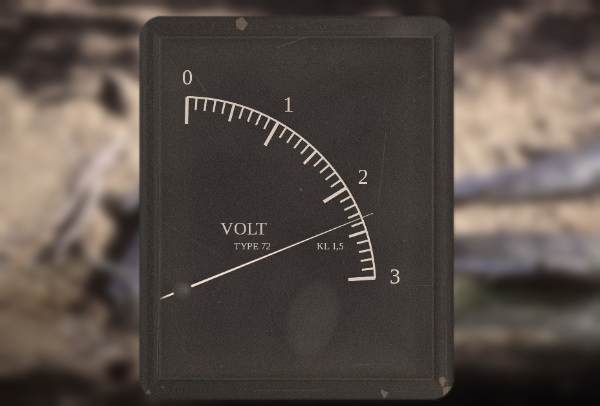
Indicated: 2.35
